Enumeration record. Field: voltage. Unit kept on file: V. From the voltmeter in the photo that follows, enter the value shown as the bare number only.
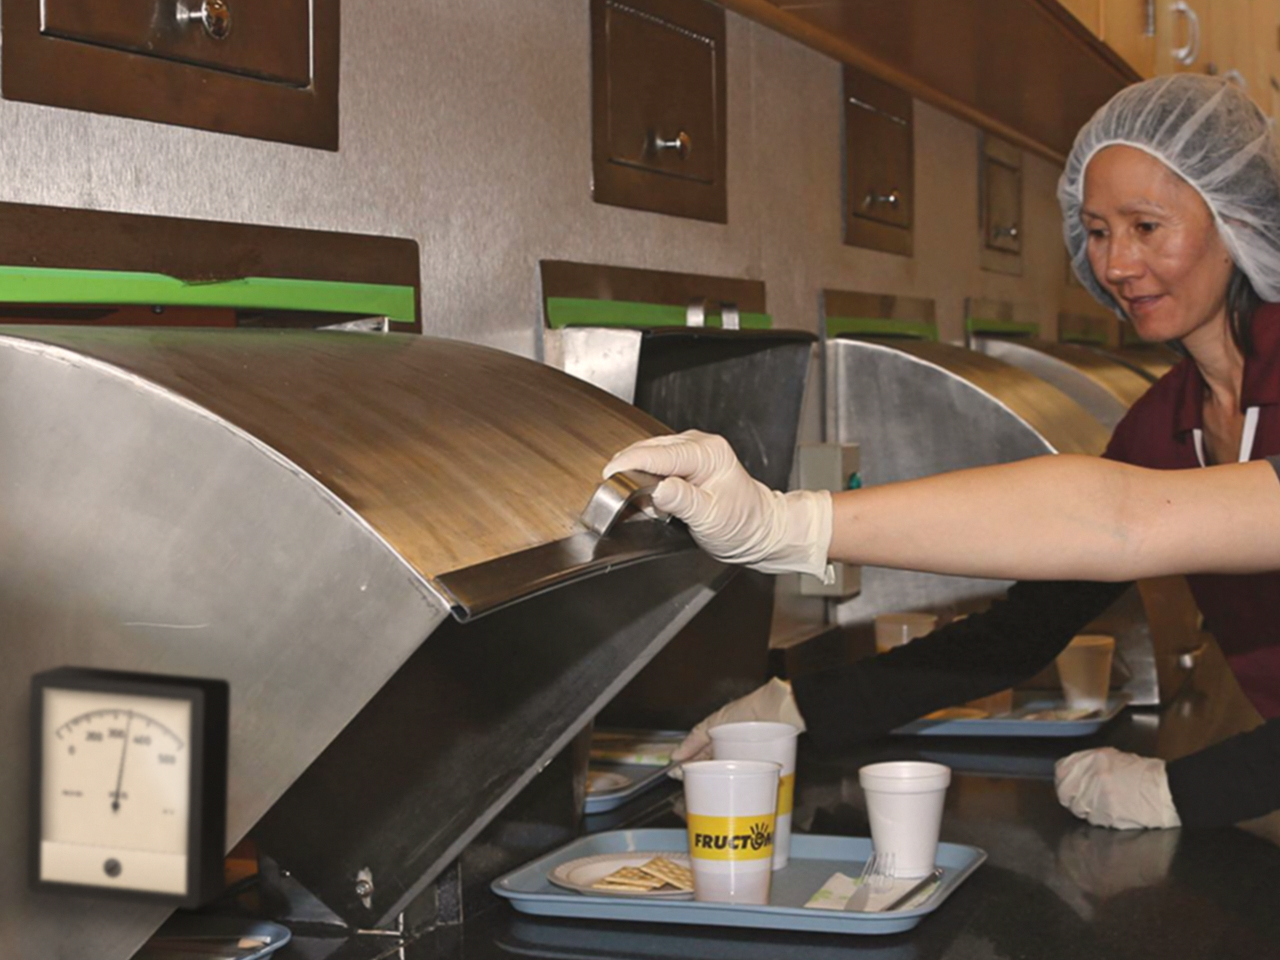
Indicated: 350
